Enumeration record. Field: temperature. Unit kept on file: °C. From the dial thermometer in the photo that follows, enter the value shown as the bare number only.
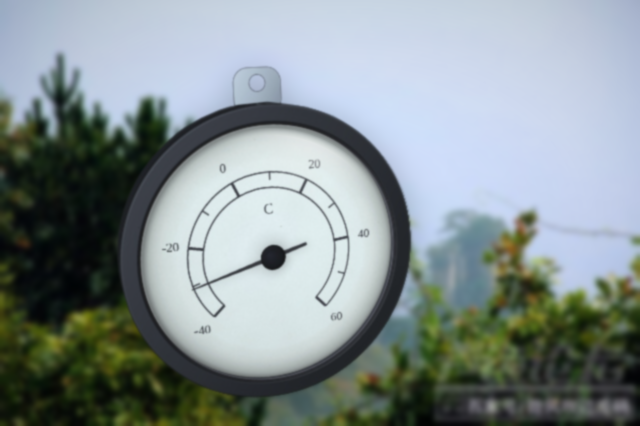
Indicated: -30
